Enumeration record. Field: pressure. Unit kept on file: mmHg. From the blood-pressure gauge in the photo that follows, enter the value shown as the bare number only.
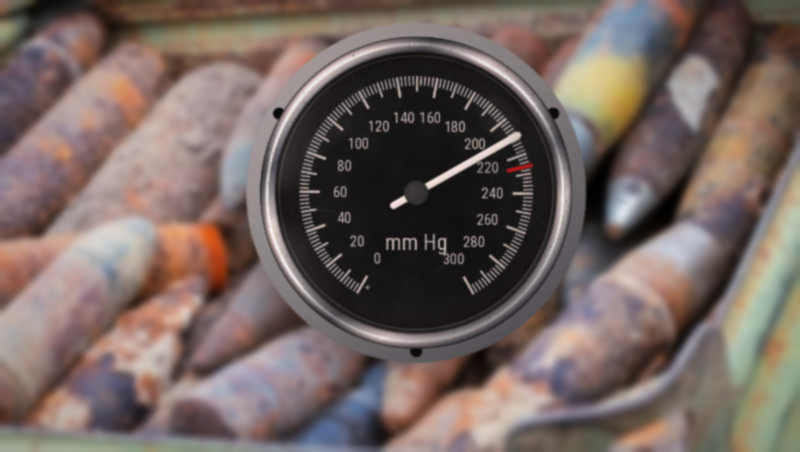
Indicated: 210
